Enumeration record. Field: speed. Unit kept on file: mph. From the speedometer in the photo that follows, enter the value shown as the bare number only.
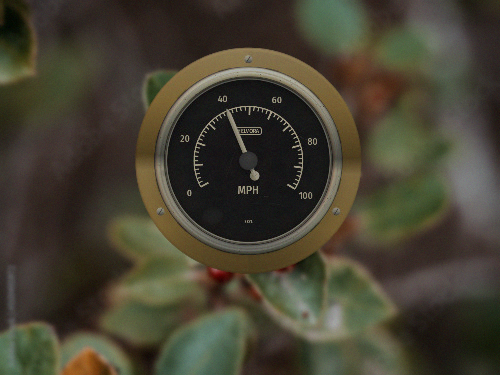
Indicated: 40
